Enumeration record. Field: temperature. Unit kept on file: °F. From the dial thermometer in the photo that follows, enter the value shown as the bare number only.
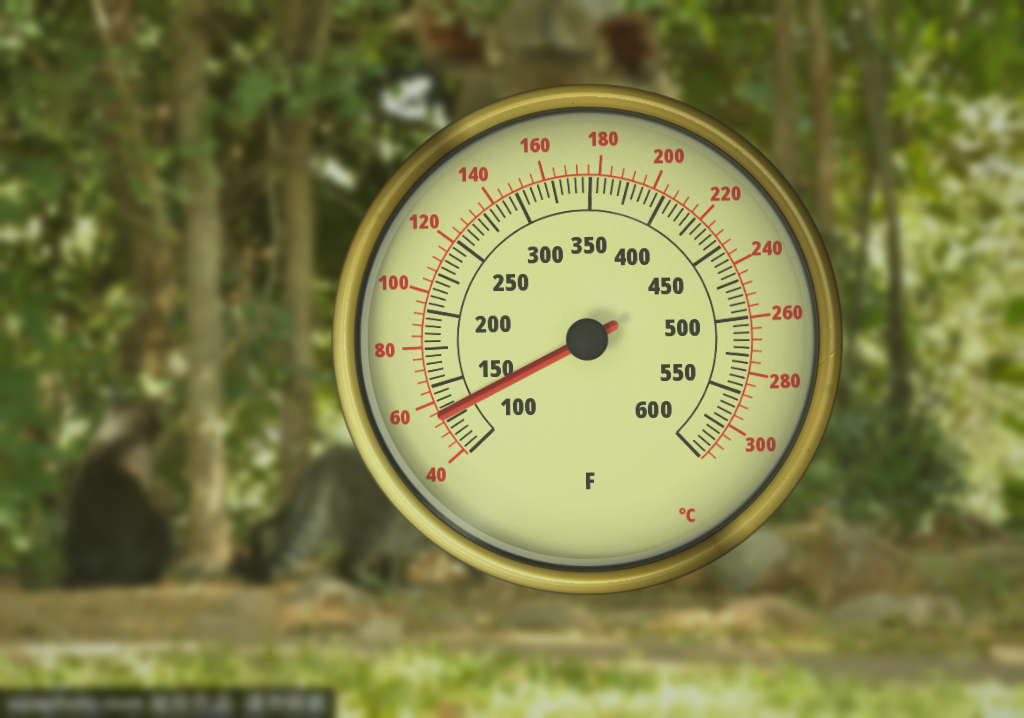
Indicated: 130
